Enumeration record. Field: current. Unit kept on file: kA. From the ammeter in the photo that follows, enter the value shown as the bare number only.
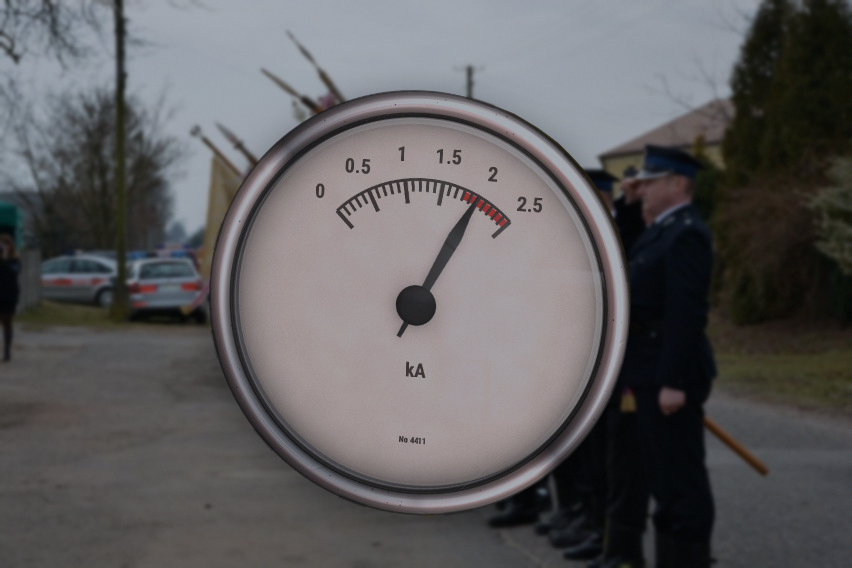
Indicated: 2
